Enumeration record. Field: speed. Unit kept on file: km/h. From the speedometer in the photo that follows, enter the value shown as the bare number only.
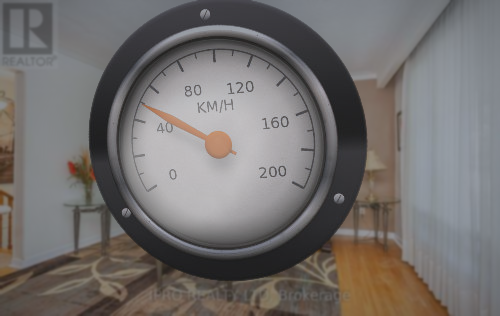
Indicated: 50
